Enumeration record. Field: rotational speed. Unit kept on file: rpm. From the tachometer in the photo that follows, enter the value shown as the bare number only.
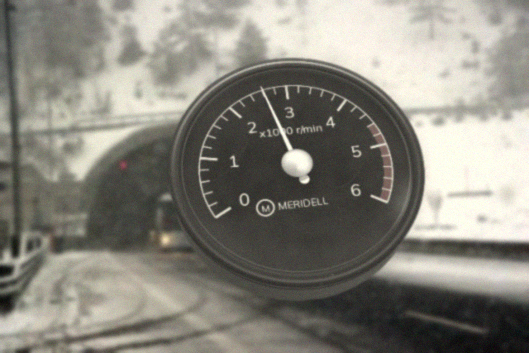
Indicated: 2600
